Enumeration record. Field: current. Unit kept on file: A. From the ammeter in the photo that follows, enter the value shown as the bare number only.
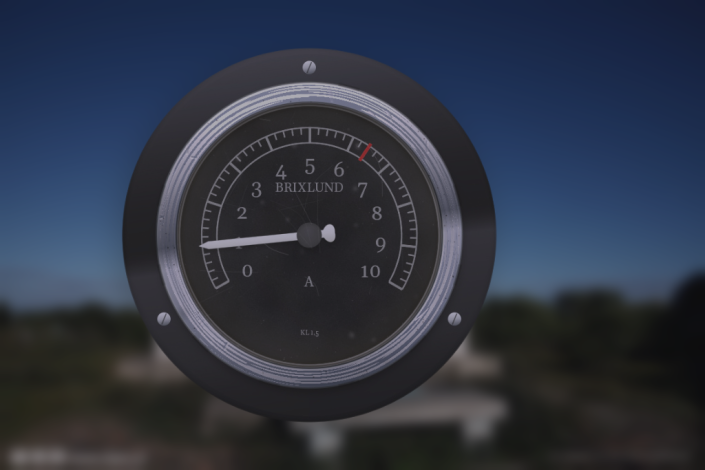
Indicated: 1
